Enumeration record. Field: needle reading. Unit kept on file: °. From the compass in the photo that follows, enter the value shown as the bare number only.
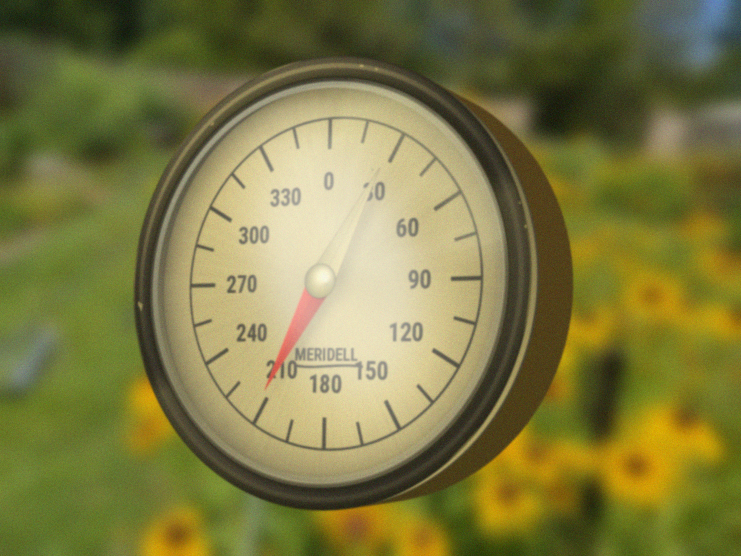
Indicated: 210
